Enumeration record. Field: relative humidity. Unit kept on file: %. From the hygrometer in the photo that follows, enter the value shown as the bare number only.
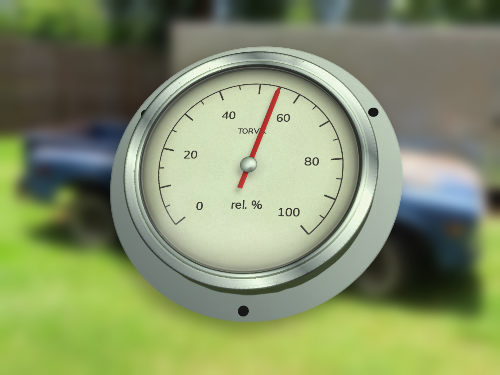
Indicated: 55
